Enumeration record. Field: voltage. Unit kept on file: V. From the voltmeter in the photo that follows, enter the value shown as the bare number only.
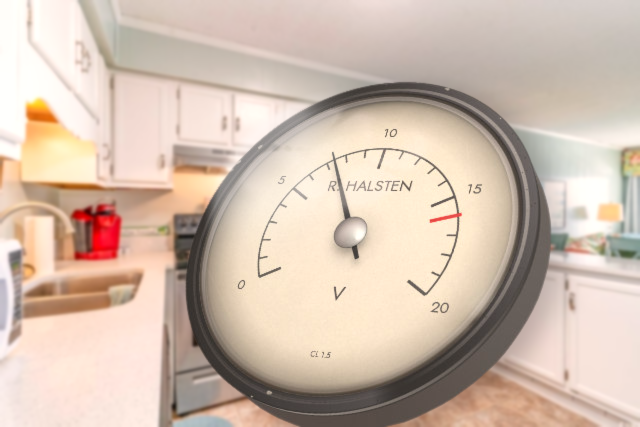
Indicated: 7.5
